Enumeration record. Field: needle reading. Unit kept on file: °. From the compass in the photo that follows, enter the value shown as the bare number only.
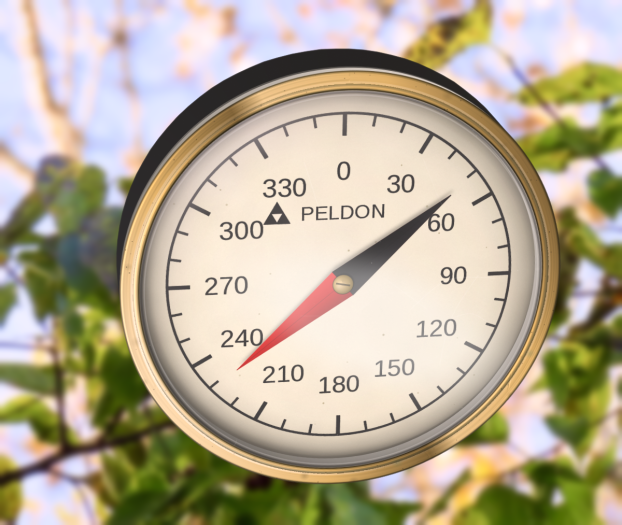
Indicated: 230
